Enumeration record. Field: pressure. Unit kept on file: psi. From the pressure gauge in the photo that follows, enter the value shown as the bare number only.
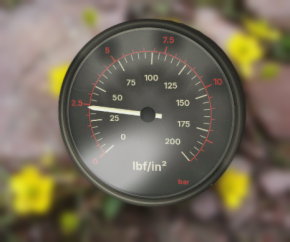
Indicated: 35
